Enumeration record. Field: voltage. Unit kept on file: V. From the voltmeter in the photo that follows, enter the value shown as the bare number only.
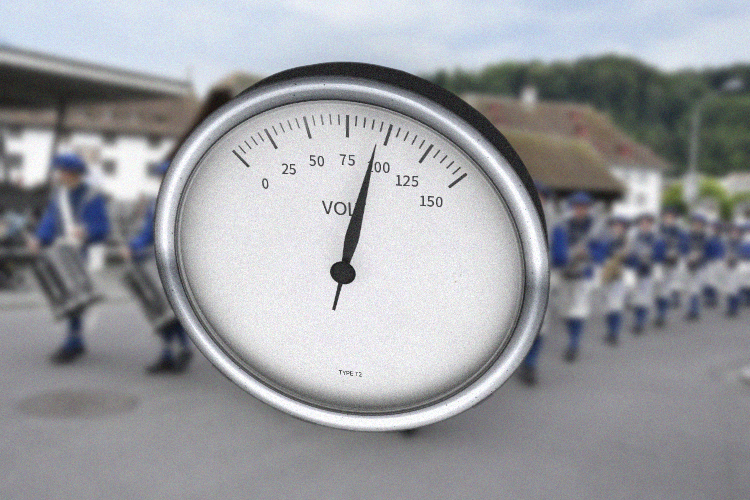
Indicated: 95
